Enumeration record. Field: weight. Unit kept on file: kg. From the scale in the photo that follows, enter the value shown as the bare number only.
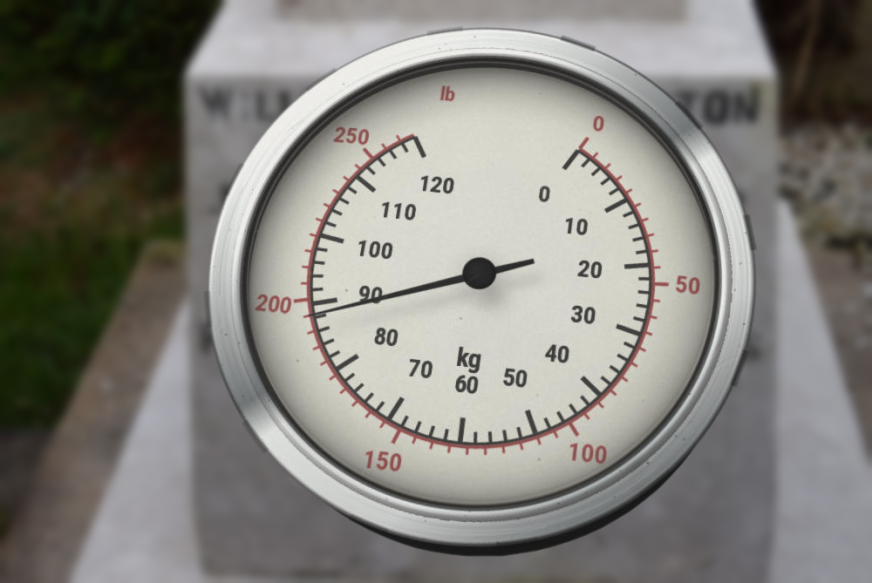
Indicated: 88
